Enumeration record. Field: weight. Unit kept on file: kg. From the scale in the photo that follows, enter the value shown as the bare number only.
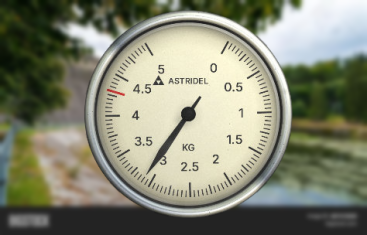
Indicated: 3.1
